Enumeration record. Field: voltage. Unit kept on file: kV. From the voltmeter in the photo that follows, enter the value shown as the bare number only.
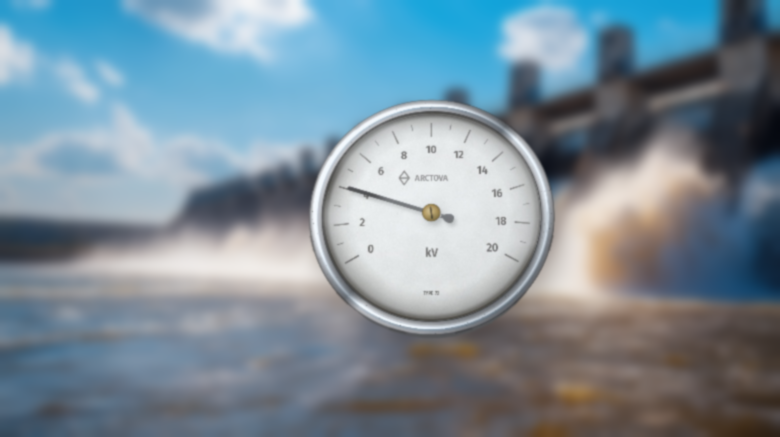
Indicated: 4
